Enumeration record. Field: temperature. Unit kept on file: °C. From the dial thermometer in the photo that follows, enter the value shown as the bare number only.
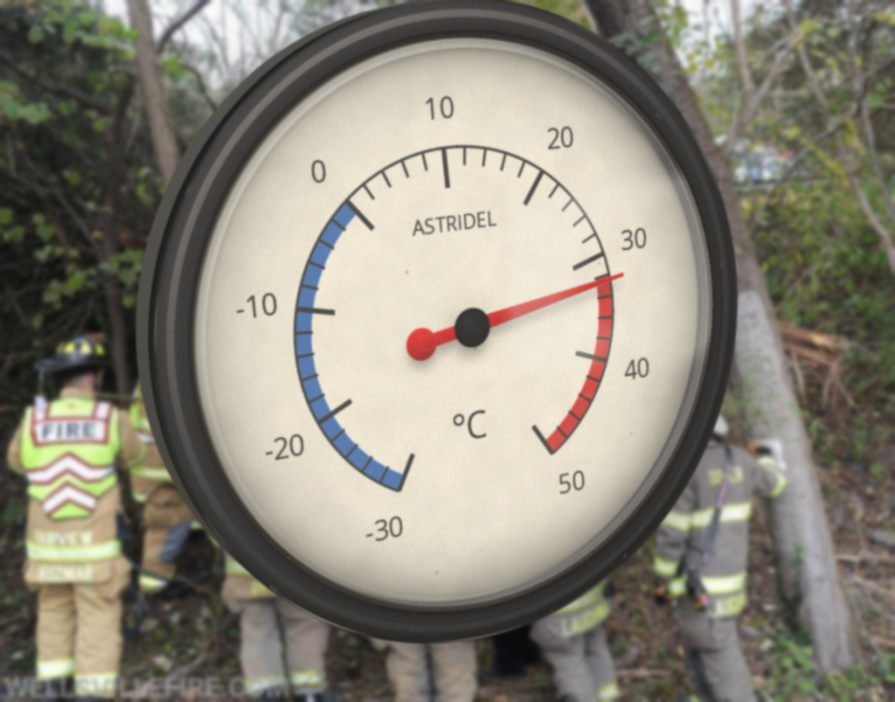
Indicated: 32
